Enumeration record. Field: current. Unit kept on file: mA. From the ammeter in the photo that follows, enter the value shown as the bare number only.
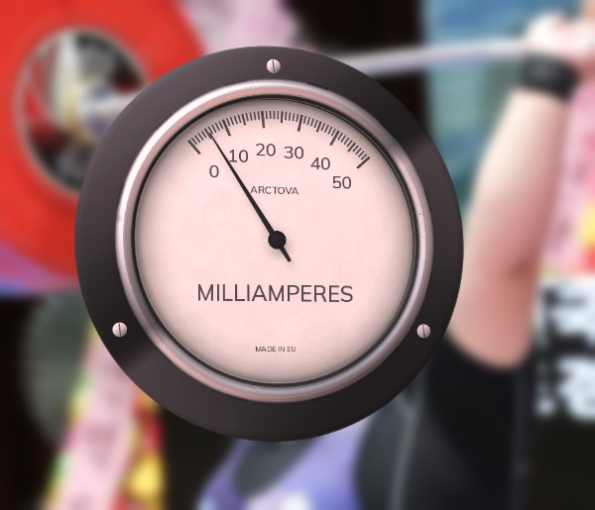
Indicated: 5
